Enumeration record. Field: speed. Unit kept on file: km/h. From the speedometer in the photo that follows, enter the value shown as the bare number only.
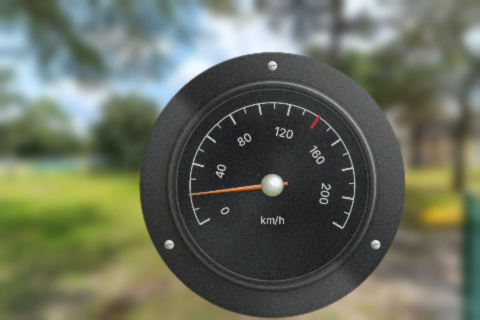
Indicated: 20
